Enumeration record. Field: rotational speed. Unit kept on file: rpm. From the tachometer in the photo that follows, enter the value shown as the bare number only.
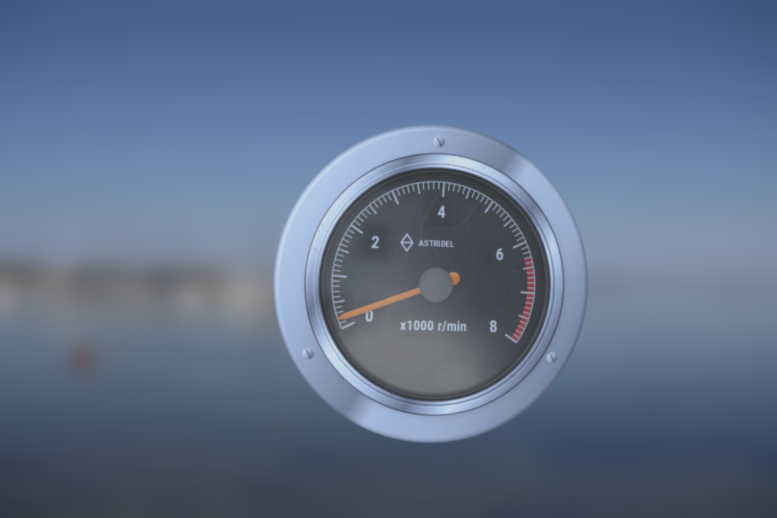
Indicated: 200
